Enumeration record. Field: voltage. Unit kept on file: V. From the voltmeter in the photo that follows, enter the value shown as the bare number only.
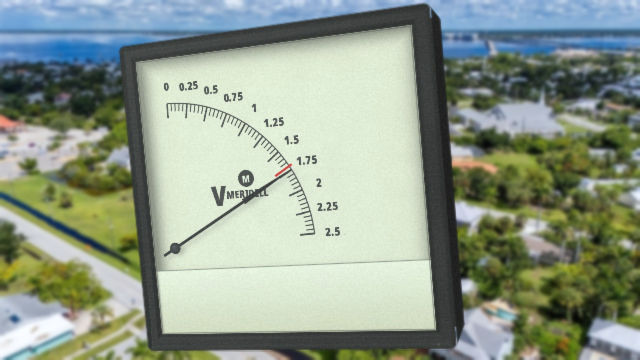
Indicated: 1.75
